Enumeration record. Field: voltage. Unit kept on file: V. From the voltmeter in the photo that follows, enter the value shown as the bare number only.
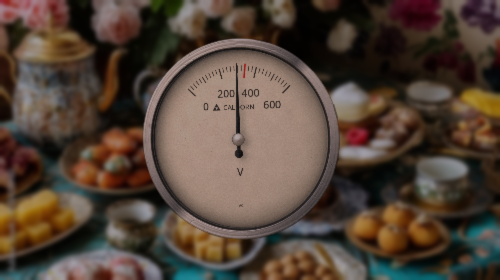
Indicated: 300
